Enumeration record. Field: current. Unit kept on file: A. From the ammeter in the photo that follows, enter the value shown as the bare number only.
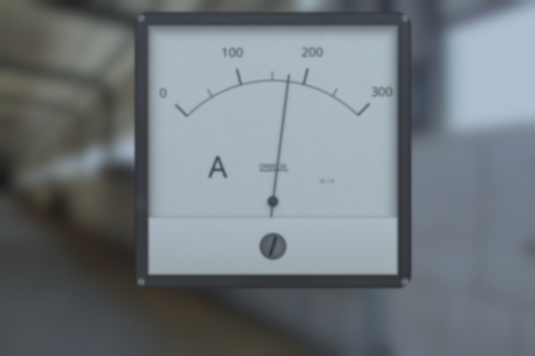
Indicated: 175
